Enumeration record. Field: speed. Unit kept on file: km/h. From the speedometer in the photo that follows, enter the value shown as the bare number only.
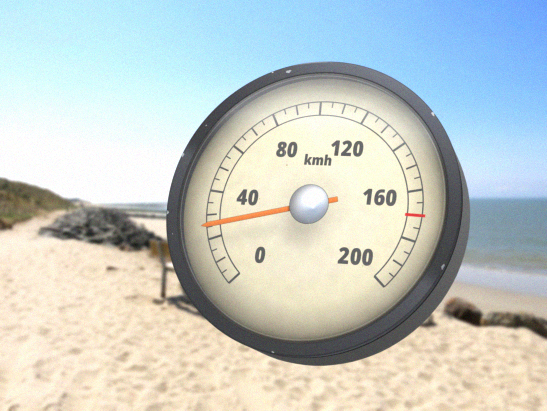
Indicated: 25
